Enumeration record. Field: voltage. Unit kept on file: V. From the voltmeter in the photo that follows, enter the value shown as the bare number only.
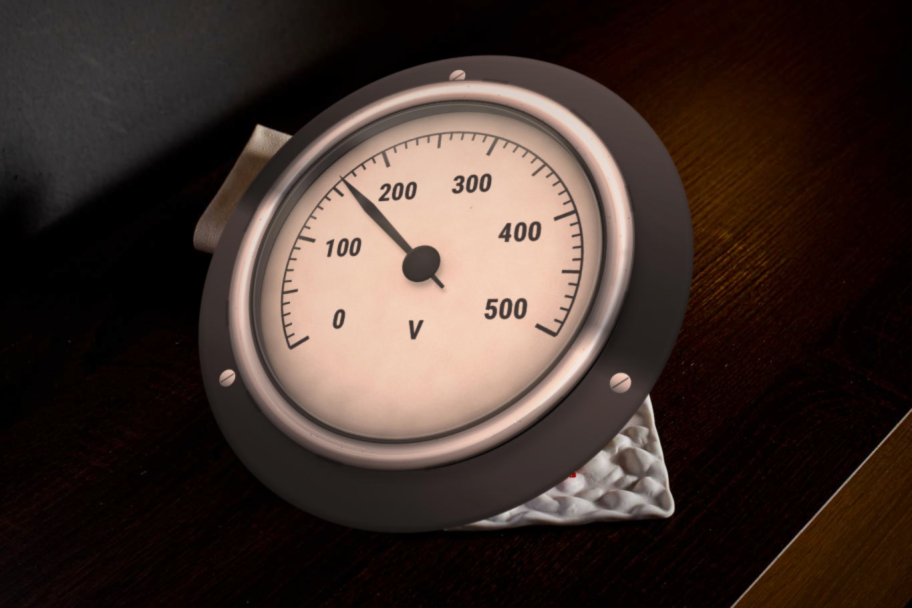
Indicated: 160
